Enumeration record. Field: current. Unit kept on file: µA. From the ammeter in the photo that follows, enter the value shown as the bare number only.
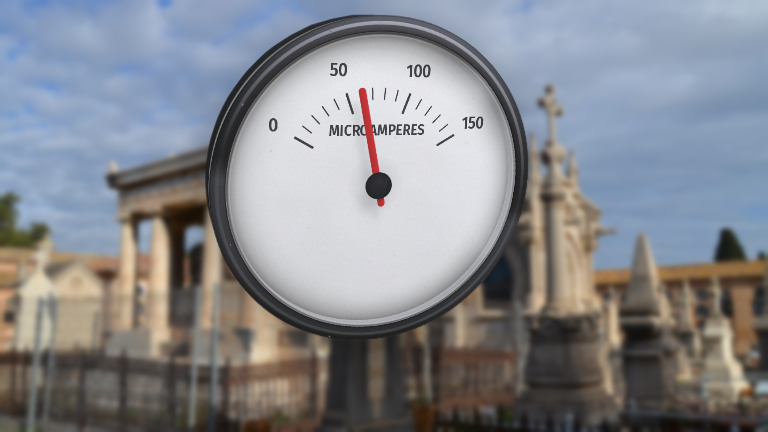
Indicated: 60
